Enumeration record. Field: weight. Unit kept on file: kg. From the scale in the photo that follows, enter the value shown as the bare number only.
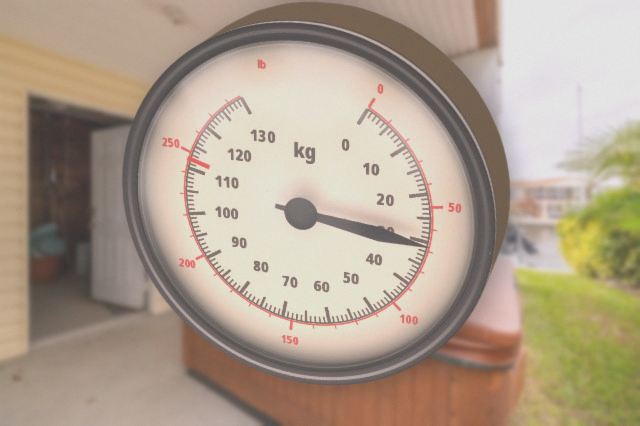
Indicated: 30
